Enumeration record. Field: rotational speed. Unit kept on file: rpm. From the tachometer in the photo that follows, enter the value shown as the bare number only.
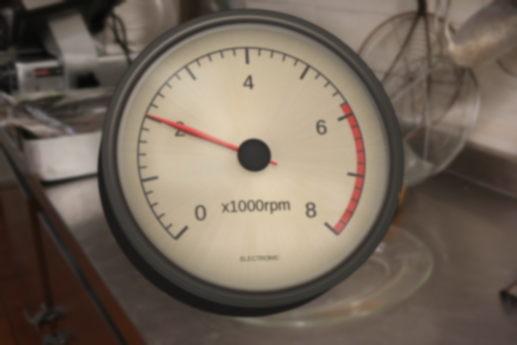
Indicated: 2000
